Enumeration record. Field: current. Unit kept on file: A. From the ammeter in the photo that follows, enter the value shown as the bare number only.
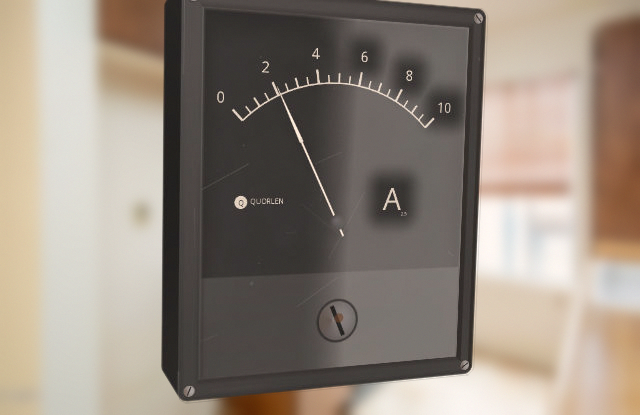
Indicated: 2
